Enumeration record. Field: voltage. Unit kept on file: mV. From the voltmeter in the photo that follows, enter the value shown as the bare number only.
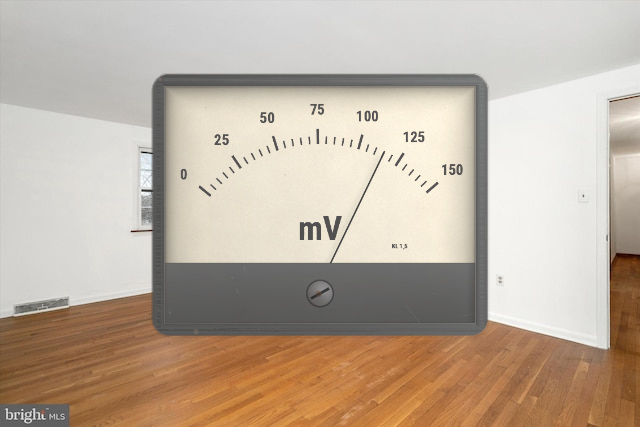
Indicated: 115
